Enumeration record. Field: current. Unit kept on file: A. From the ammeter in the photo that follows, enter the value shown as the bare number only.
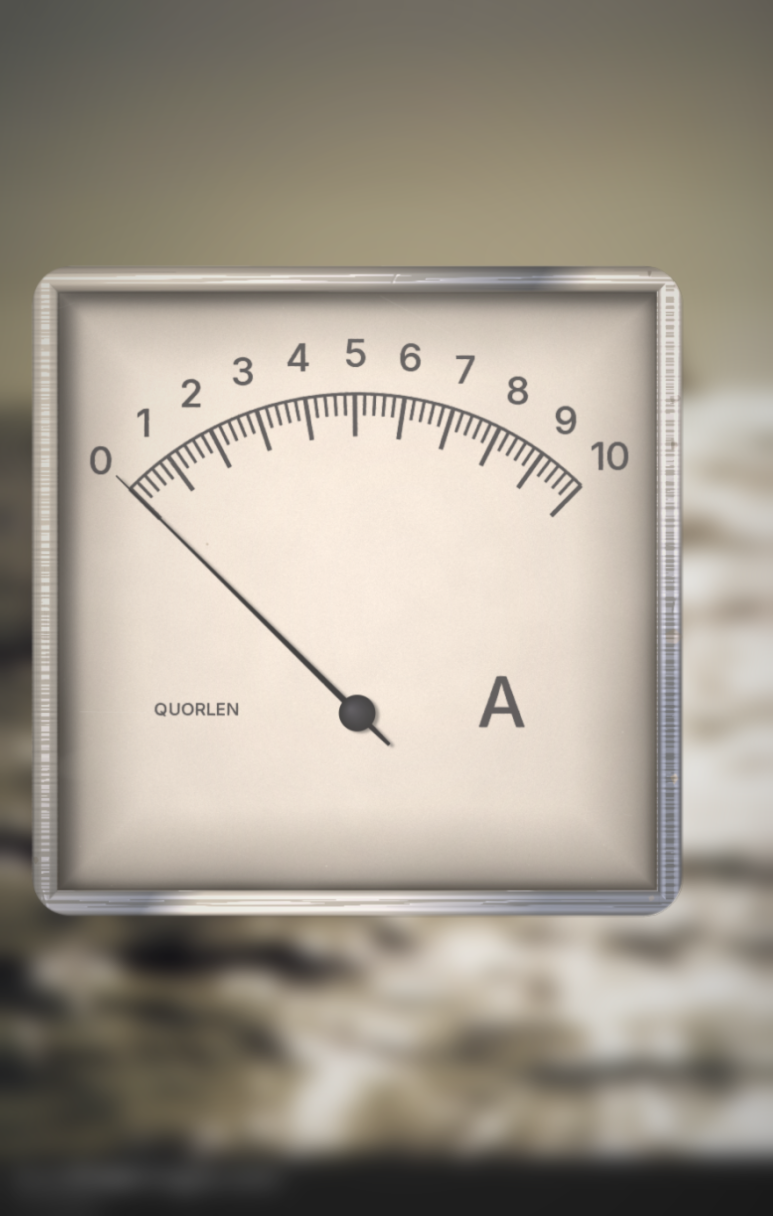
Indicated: 0
